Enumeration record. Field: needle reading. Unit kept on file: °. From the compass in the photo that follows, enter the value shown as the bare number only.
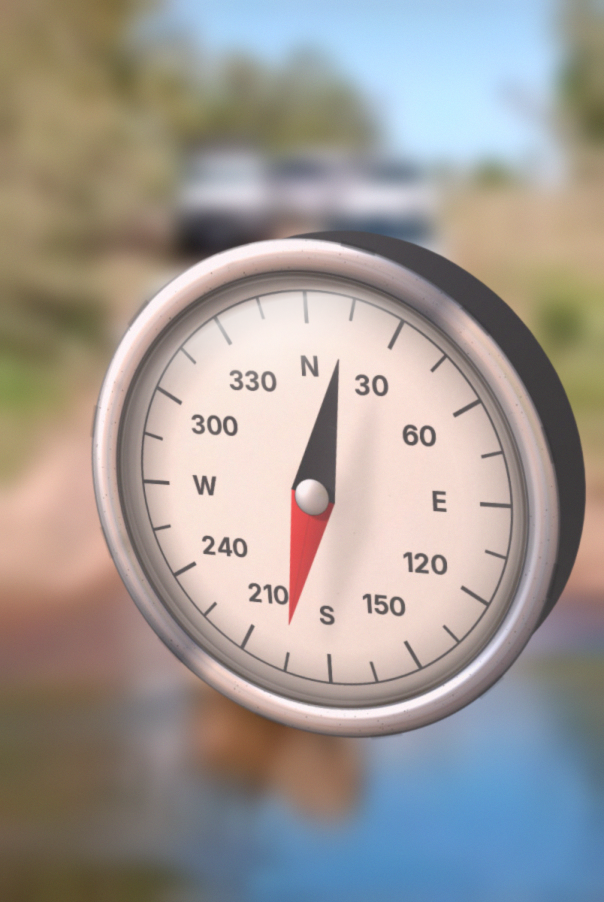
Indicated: 195
